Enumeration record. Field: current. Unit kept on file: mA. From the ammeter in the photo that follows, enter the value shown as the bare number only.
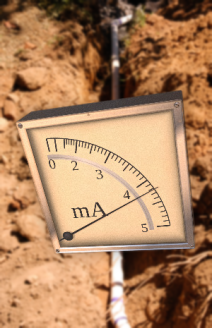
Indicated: 4.2
